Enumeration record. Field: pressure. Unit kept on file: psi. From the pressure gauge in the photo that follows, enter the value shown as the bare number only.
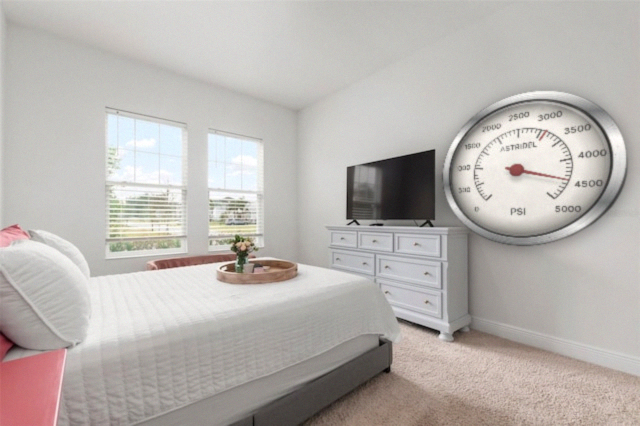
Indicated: 4500
